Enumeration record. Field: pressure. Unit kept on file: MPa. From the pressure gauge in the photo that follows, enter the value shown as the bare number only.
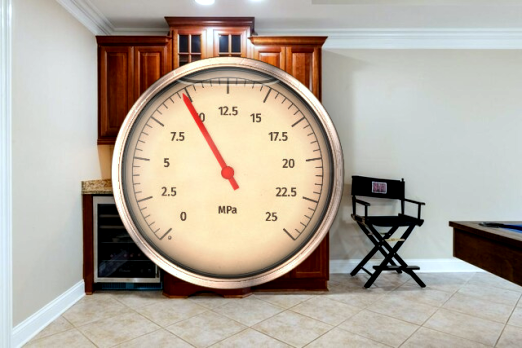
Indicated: 9.75
